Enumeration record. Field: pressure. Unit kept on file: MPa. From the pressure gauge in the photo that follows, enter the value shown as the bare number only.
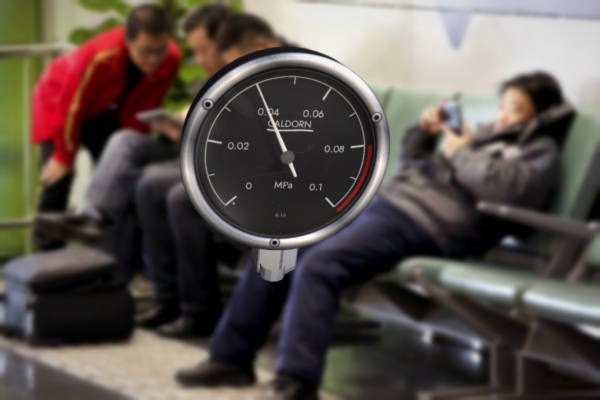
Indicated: 0.04
